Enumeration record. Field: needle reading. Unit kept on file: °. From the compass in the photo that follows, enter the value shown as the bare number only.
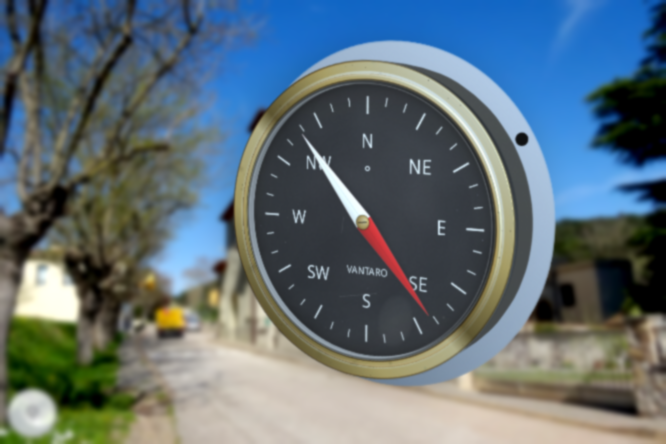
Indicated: 140
